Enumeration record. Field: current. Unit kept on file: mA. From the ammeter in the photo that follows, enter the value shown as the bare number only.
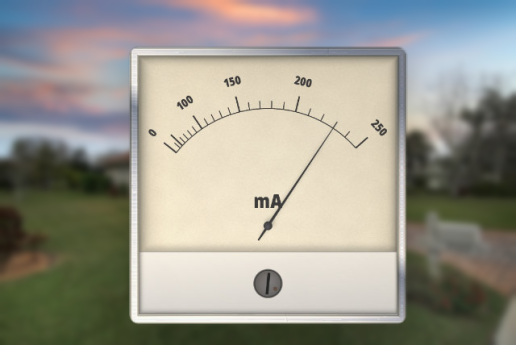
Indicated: 230
